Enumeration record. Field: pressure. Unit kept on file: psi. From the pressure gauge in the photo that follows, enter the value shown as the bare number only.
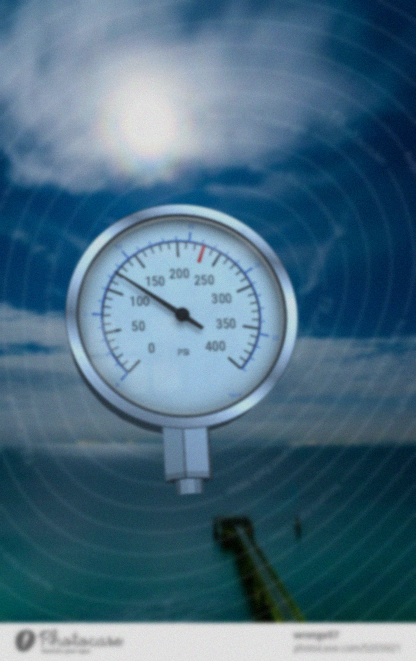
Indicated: 120
